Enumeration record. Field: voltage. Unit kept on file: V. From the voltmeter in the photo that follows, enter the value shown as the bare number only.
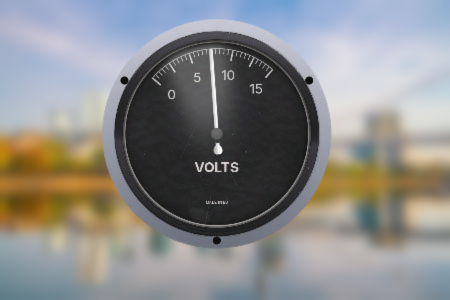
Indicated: 7.5
